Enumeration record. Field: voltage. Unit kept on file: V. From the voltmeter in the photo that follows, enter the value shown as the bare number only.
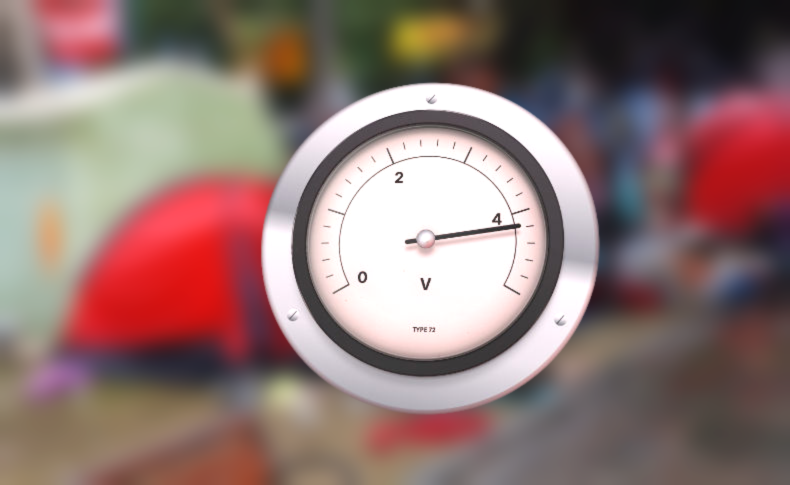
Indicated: 4.2
